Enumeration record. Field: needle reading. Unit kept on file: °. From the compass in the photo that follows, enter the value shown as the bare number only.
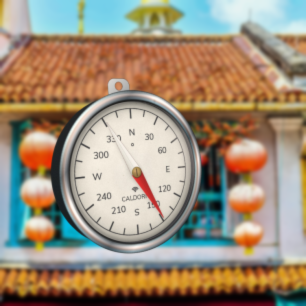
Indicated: 150
